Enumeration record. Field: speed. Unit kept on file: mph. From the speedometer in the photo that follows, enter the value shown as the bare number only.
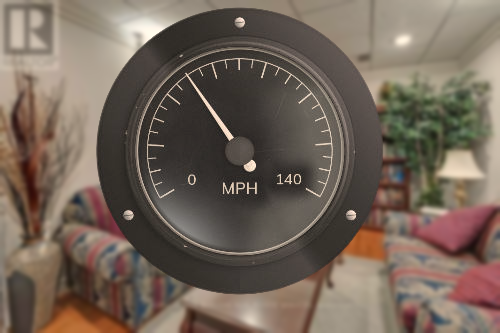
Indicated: 50
